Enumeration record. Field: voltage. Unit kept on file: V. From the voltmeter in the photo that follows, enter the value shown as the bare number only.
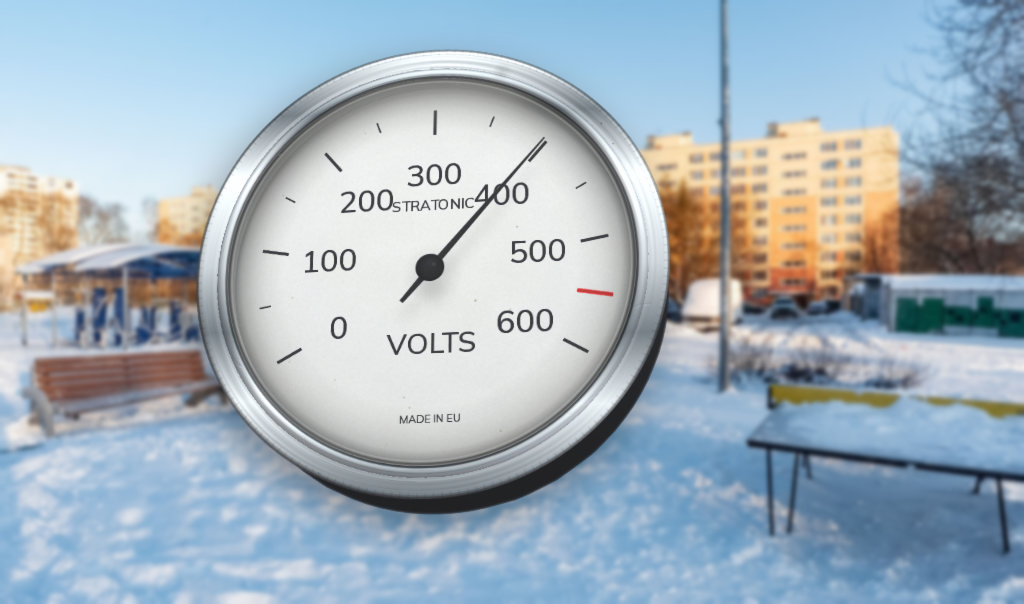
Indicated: 400
